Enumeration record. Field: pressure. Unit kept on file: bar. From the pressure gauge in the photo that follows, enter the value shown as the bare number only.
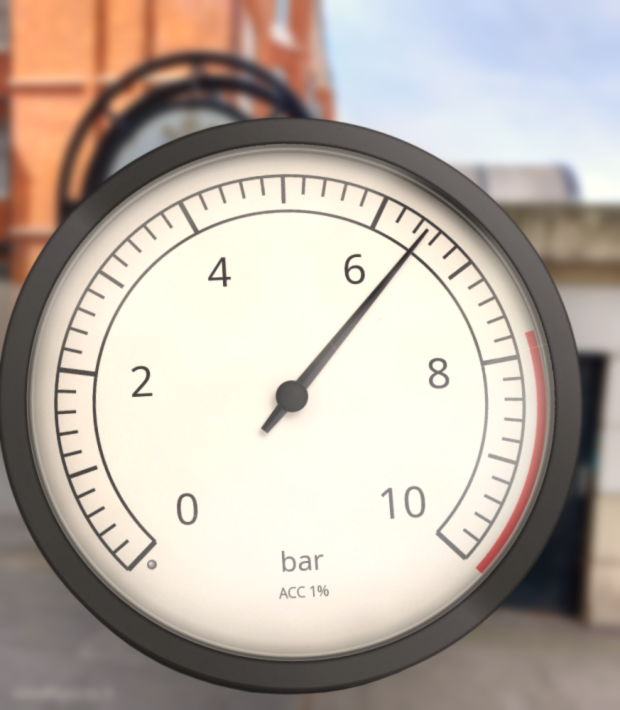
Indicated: 6.5
